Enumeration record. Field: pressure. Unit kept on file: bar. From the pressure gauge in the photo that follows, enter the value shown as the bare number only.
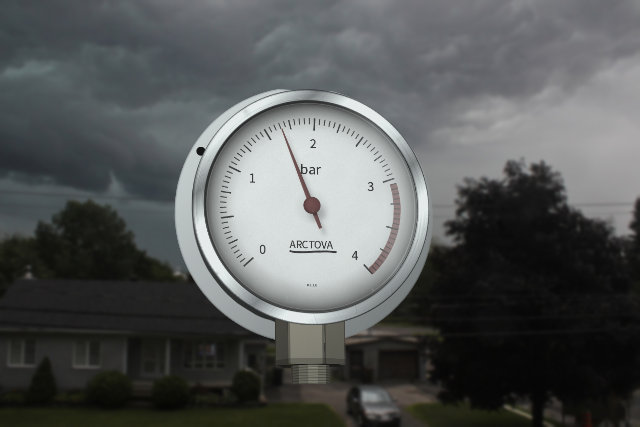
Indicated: 1.65
